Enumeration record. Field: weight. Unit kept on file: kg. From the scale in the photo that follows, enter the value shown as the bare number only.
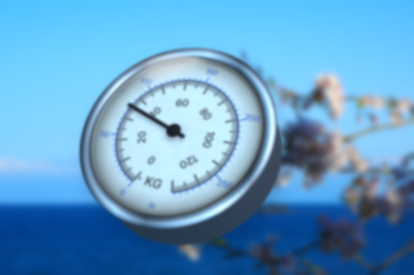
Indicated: 35
